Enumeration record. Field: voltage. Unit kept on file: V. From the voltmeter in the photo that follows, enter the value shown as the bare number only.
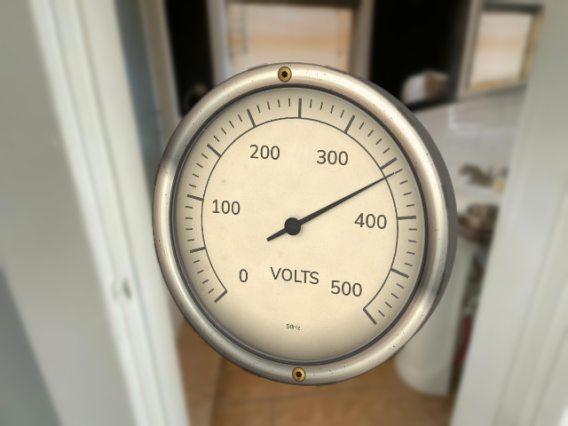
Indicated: 360
